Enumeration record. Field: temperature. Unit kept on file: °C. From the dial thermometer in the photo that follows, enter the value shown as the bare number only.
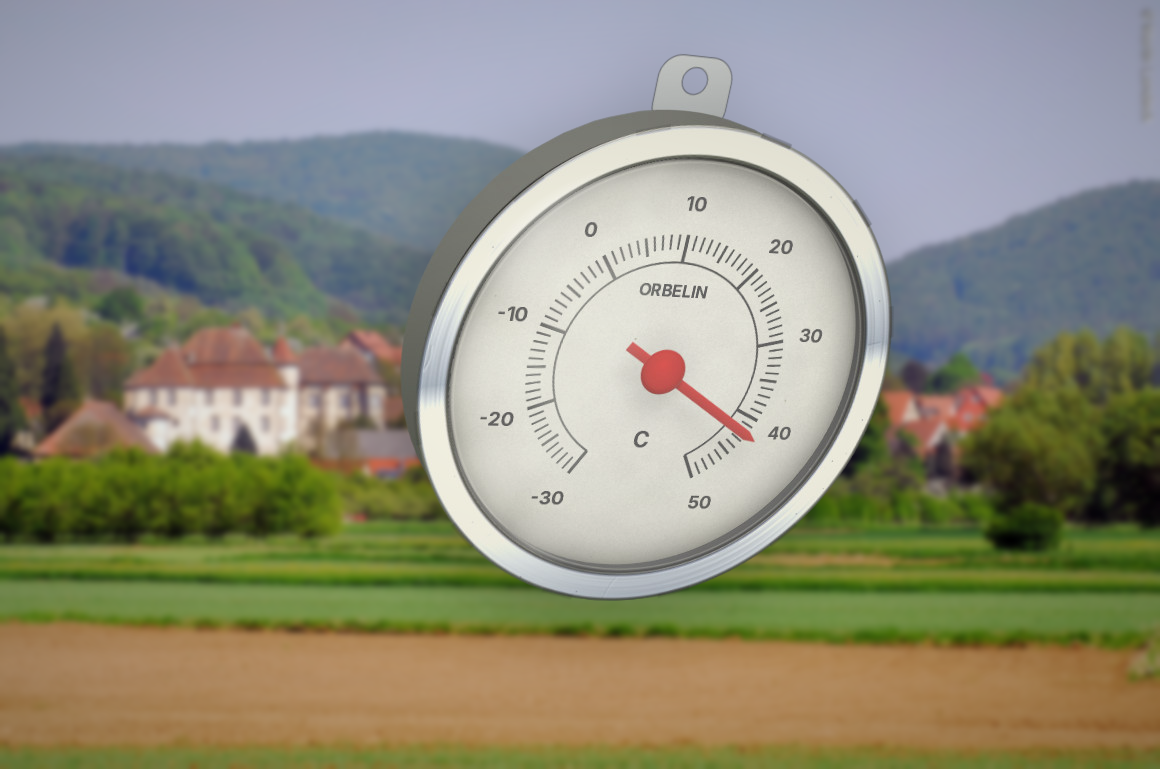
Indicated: 42
